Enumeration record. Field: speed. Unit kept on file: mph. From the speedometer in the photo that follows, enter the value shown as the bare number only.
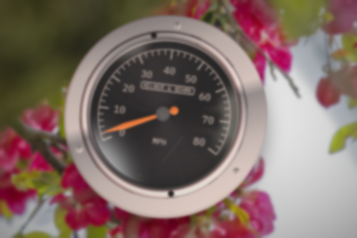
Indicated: 2
